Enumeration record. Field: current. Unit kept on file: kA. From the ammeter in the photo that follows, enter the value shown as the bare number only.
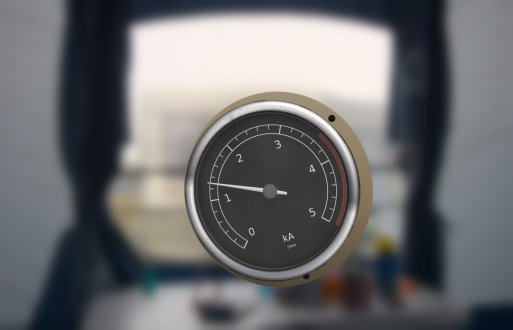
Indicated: 1.3
